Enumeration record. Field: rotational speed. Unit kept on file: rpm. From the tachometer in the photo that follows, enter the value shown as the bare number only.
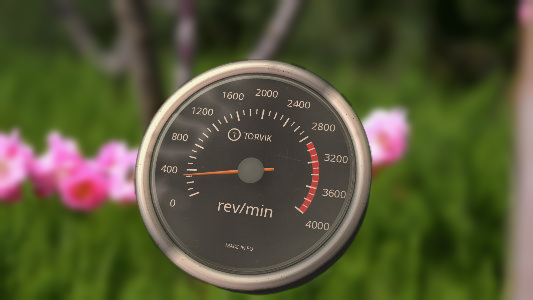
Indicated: 300
